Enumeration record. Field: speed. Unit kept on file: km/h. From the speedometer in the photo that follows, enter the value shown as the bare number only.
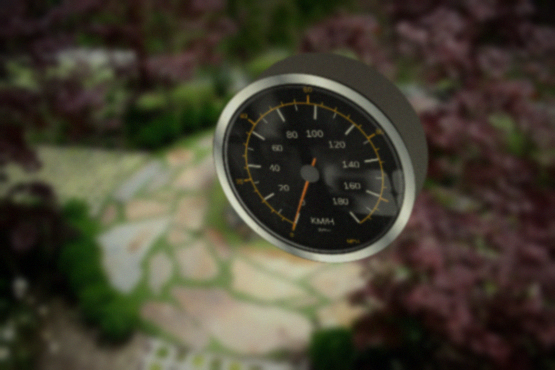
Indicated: 0
